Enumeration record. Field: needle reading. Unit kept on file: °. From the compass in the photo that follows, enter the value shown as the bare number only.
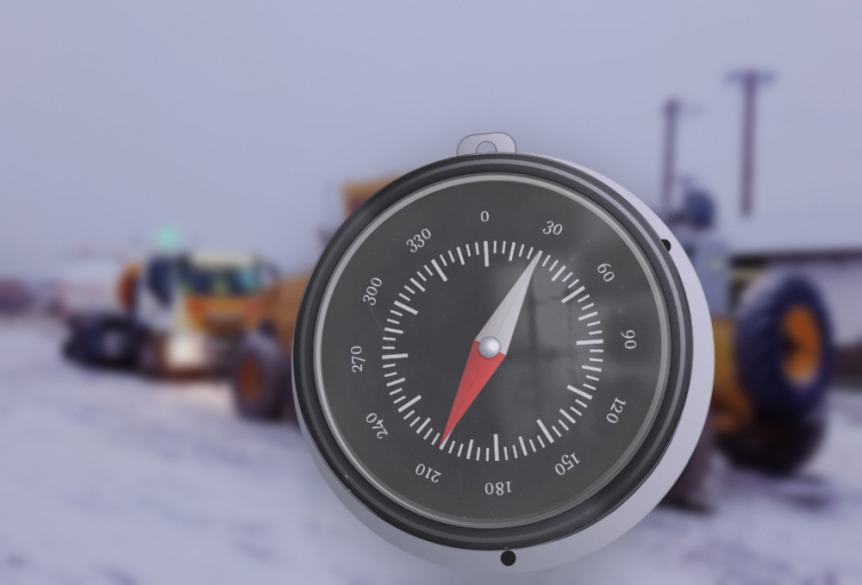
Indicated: 210
